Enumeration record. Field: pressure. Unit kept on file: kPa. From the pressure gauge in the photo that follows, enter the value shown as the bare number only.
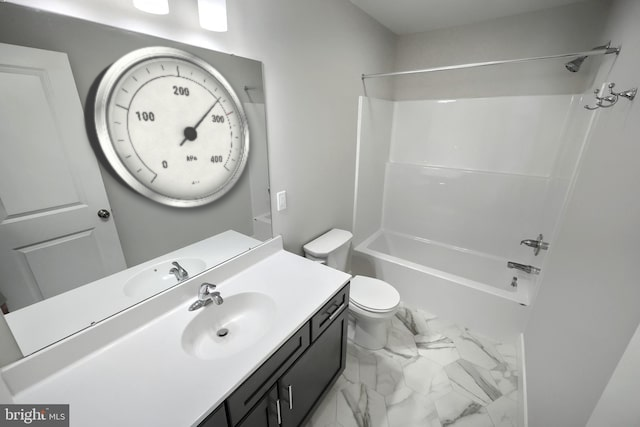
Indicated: 270
